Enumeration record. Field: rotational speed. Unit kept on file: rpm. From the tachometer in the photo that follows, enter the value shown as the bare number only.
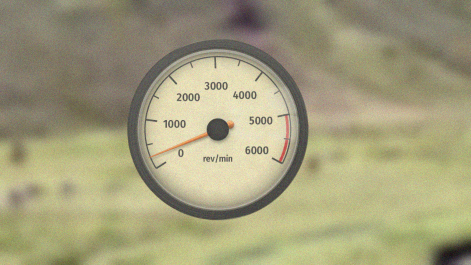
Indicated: 250
